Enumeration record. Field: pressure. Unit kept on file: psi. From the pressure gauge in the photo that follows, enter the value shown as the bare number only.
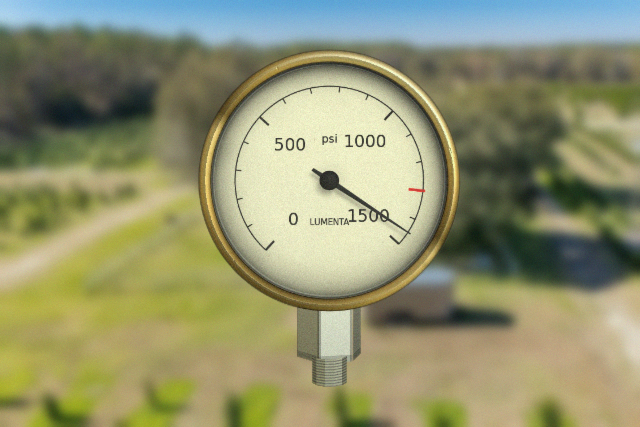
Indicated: 1450
